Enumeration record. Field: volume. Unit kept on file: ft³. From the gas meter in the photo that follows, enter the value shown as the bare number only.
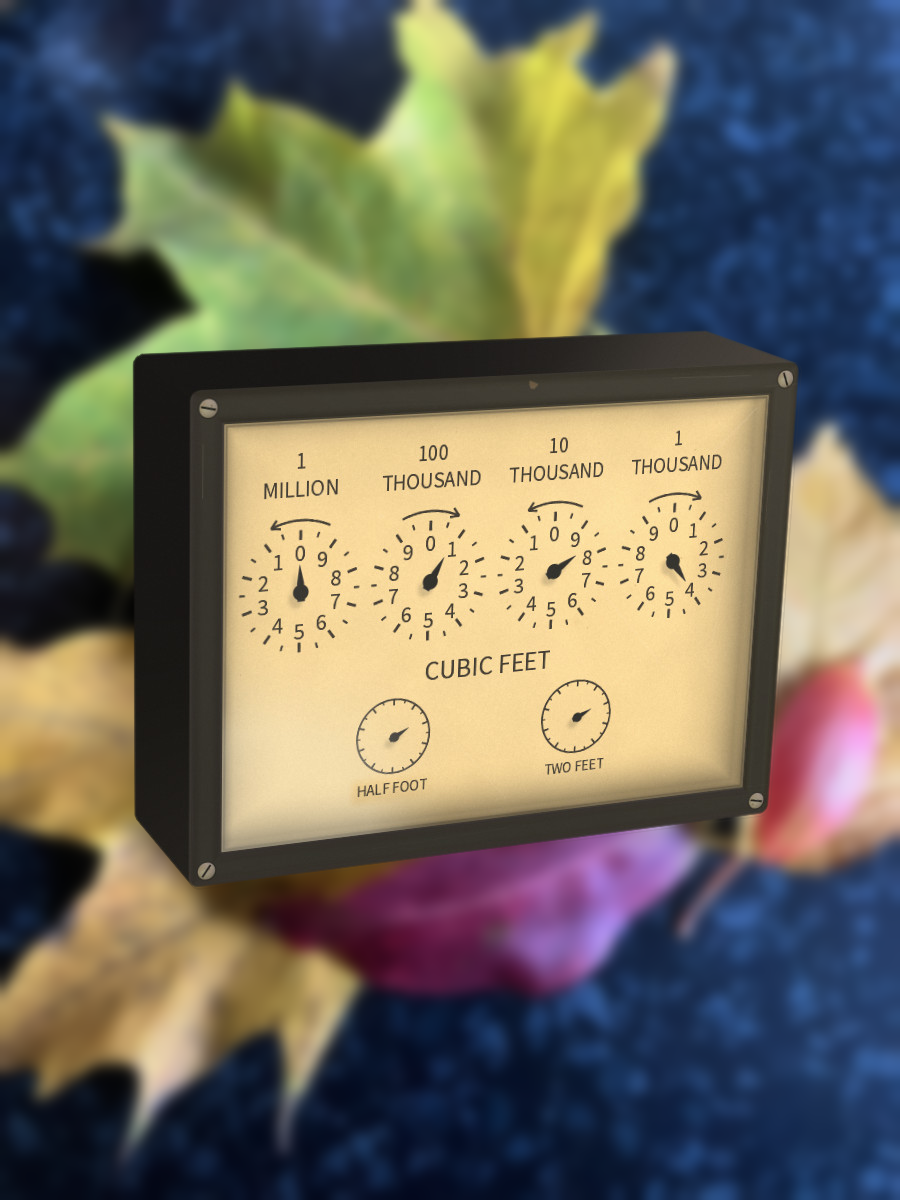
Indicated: 8400
